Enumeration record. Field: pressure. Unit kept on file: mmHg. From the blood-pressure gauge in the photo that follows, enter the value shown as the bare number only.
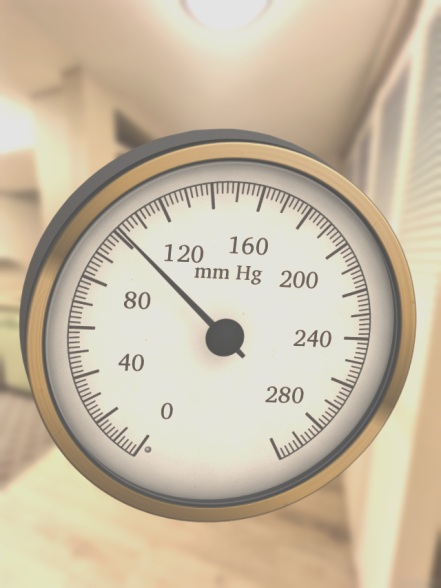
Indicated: 102
